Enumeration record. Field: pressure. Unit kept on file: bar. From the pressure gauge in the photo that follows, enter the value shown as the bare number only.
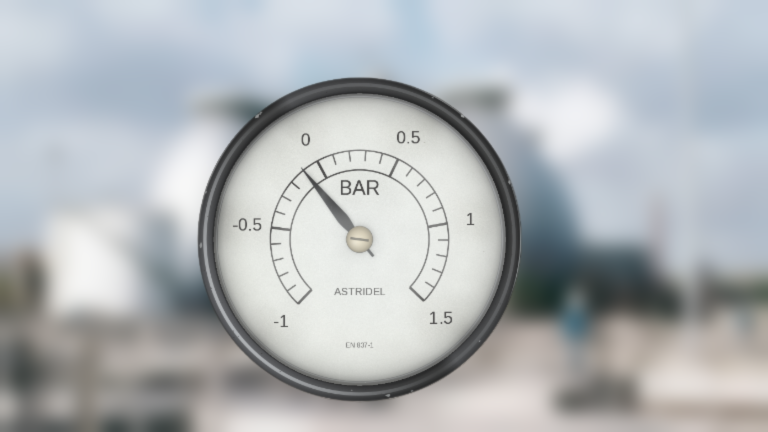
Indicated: -0.1
